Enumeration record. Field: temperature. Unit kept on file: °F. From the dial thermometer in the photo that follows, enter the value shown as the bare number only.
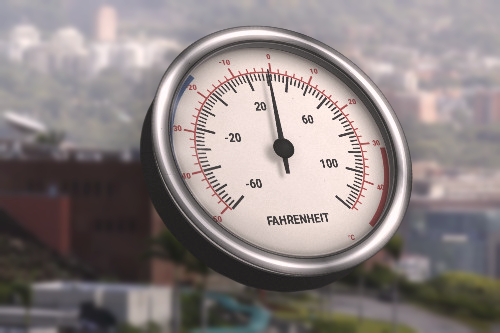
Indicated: 30
